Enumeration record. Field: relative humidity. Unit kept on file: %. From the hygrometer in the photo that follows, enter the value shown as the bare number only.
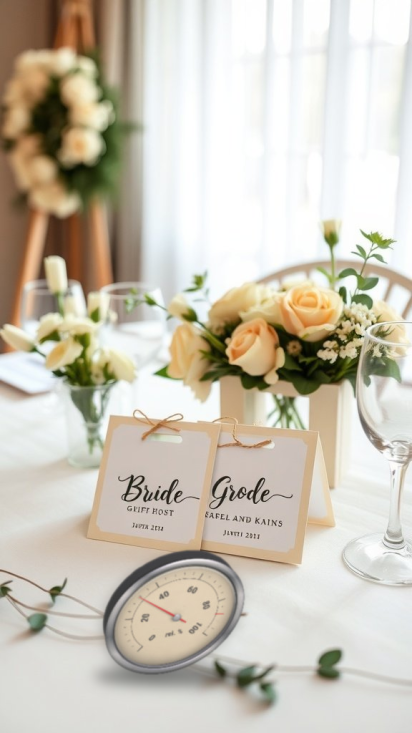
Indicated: 32
